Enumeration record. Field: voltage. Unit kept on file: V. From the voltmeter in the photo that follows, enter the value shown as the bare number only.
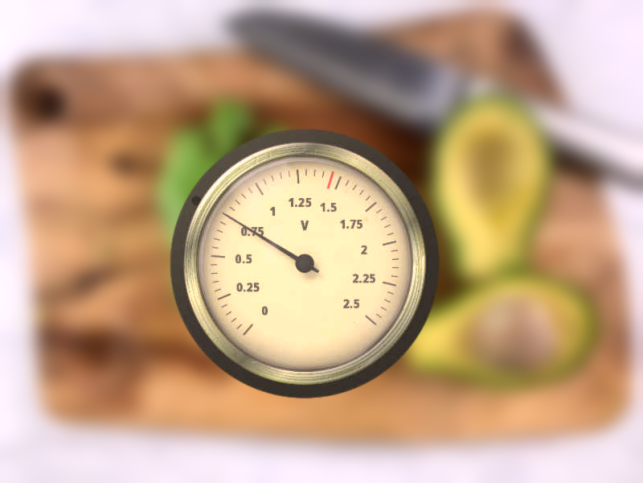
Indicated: 0.75
